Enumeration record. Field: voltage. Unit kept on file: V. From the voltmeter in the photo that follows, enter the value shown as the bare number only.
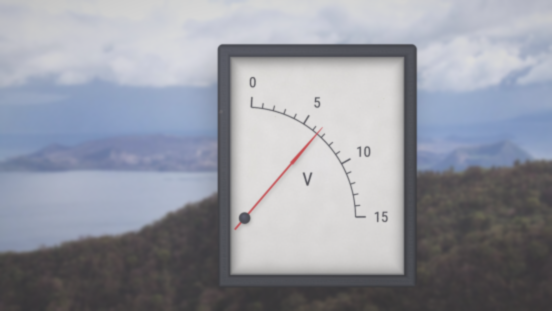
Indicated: 6.5
